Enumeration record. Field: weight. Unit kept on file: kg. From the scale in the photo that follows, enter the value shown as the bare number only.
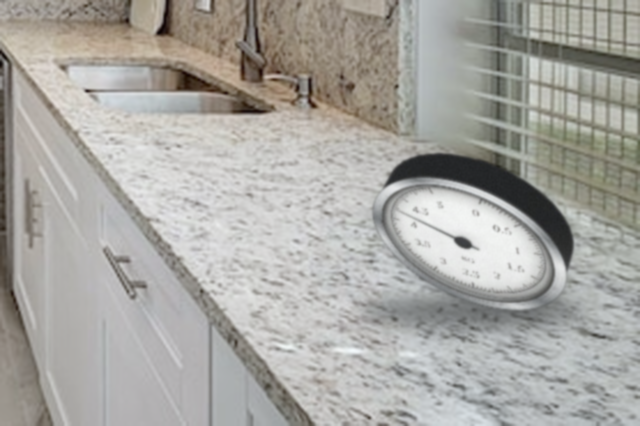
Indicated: 4.25
